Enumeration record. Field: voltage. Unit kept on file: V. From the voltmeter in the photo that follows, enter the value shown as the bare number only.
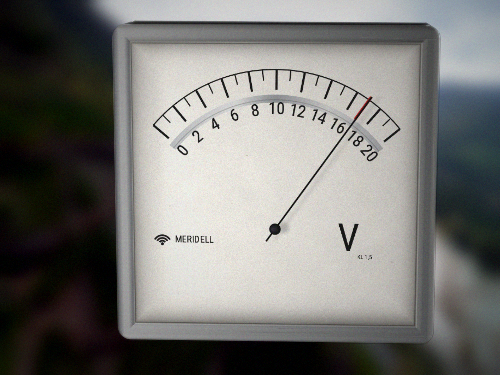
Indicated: 17
